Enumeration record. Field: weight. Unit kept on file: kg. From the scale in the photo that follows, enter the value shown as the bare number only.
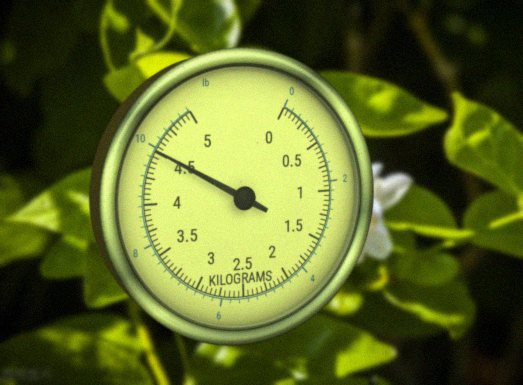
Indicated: 4.5
